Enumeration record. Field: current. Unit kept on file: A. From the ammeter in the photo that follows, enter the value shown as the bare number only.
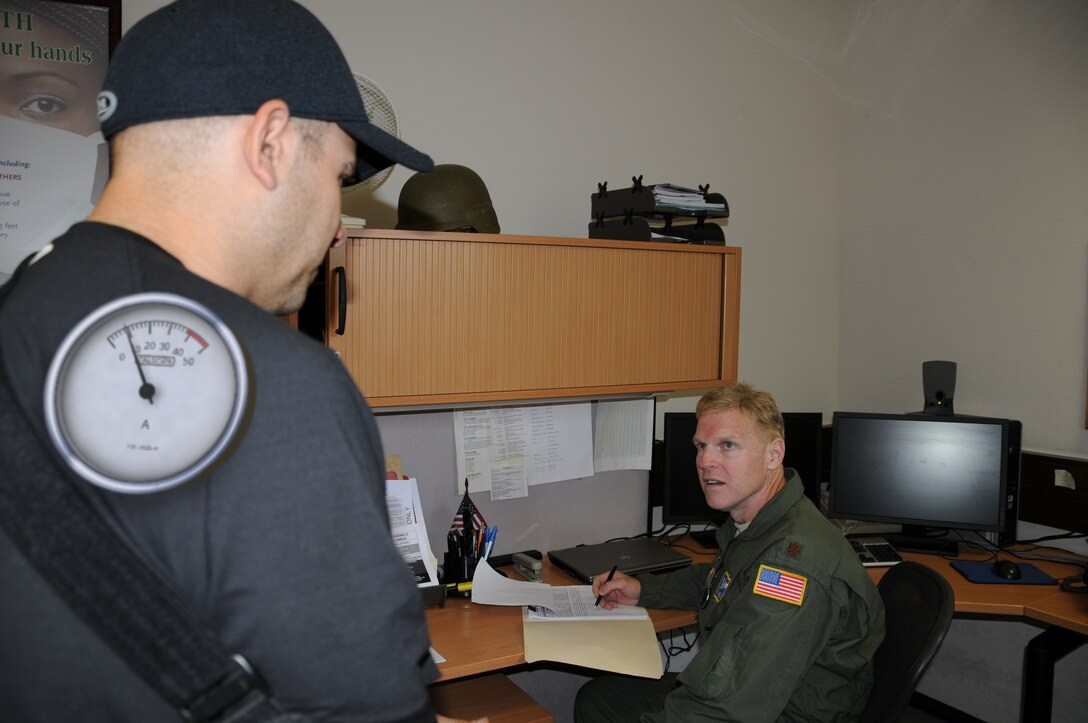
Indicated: 10
